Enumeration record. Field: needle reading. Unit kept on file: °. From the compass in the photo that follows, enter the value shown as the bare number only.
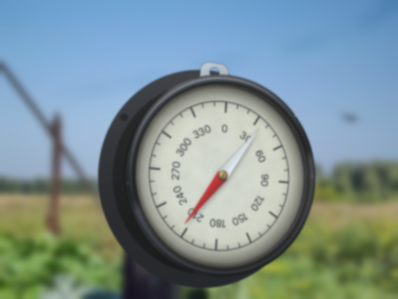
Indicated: 215
